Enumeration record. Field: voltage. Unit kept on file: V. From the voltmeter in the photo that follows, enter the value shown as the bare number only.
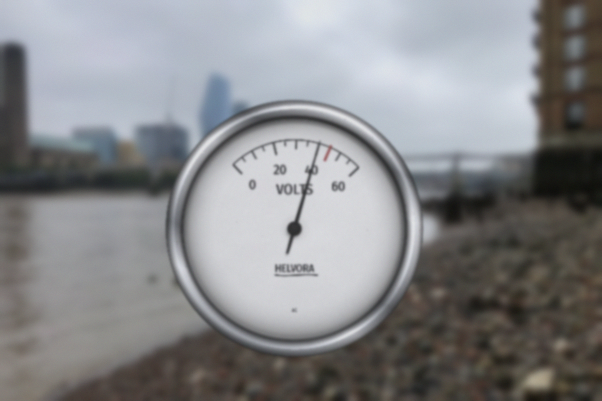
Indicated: 40
